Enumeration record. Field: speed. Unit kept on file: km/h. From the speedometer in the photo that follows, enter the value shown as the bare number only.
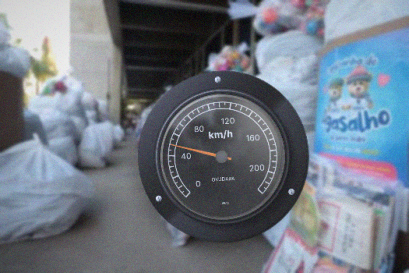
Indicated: 50
